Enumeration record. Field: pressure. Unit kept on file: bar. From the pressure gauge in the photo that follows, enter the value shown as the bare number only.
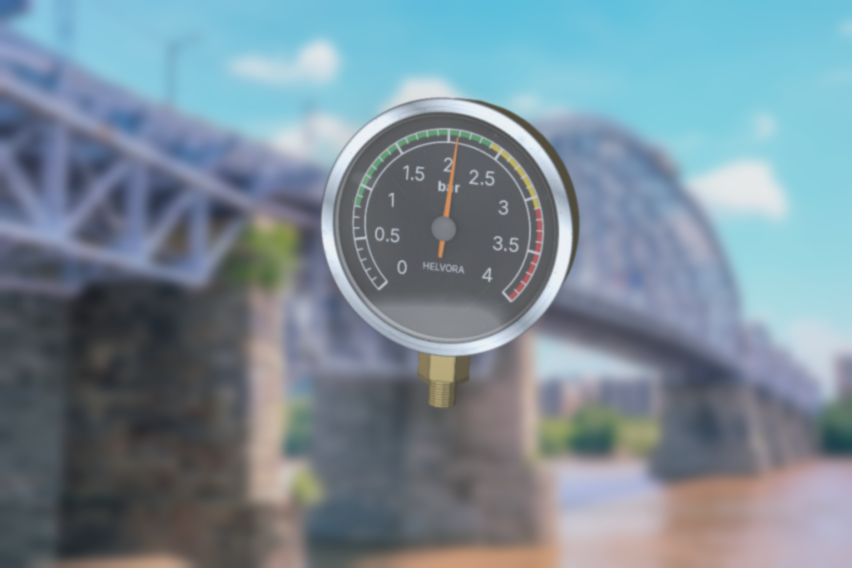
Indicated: 2.1
